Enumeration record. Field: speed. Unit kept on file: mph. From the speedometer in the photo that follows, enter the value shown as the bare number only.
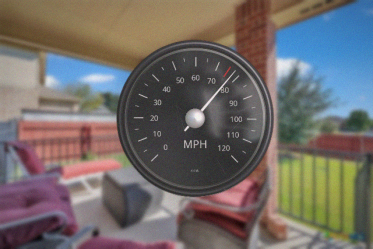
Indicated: 77.5
